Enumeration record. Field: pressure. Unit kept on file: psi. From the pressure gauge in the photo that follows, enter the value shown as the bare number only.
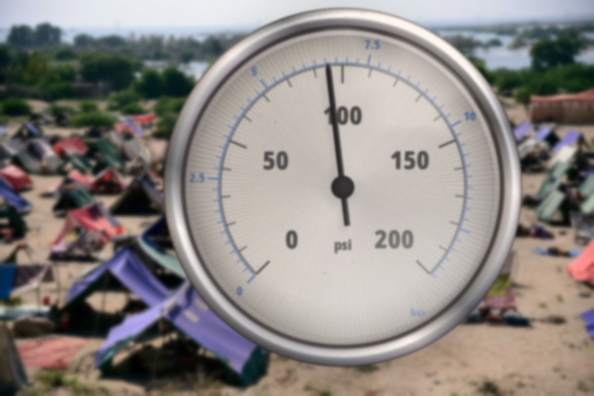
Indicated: 95
